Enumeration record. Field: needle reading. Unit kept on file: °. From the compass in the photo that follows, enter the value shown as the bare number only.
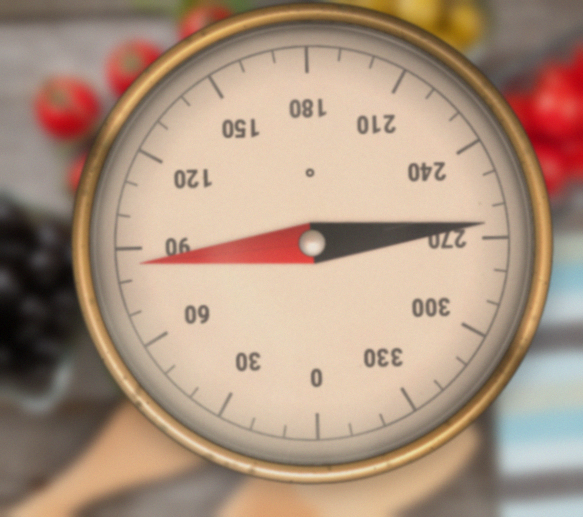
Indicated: 85
